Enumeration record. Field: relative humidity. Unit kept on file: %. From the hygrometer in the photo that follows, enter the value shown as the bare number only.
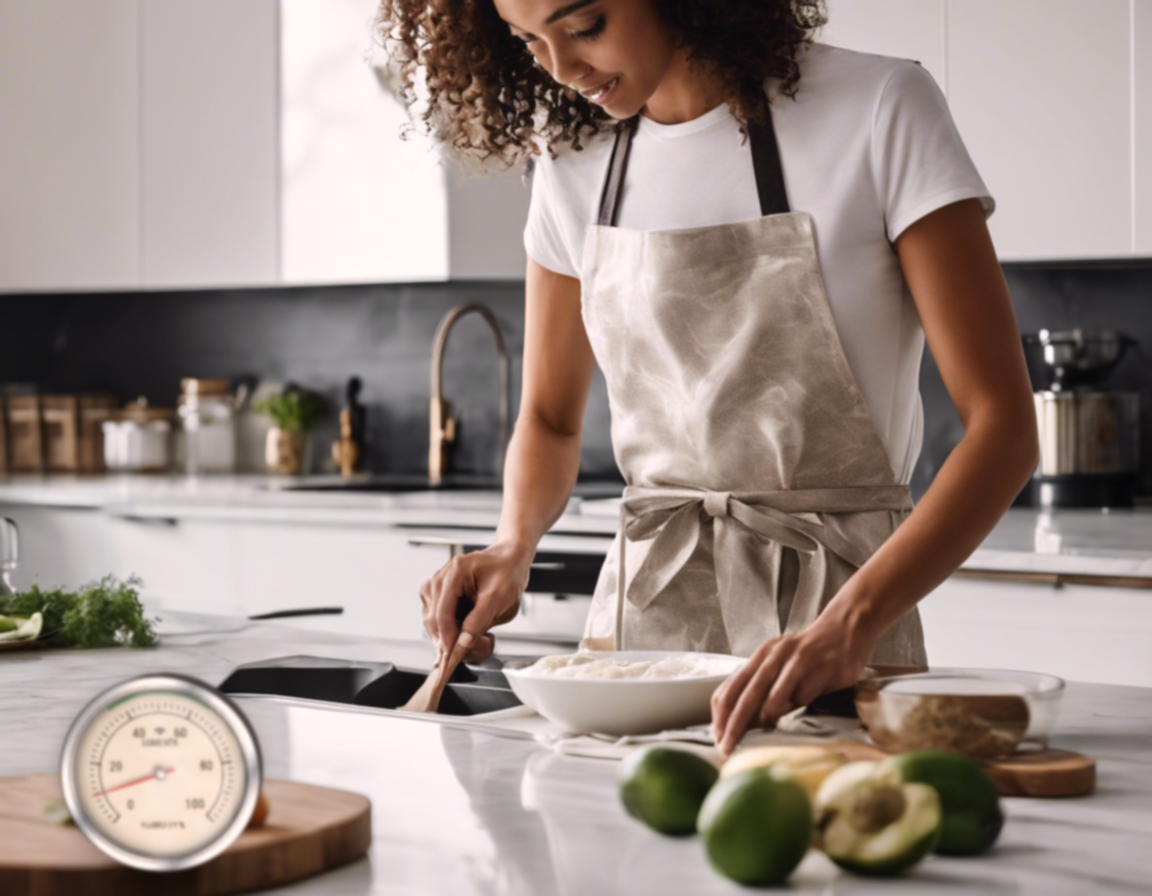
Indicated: 10
